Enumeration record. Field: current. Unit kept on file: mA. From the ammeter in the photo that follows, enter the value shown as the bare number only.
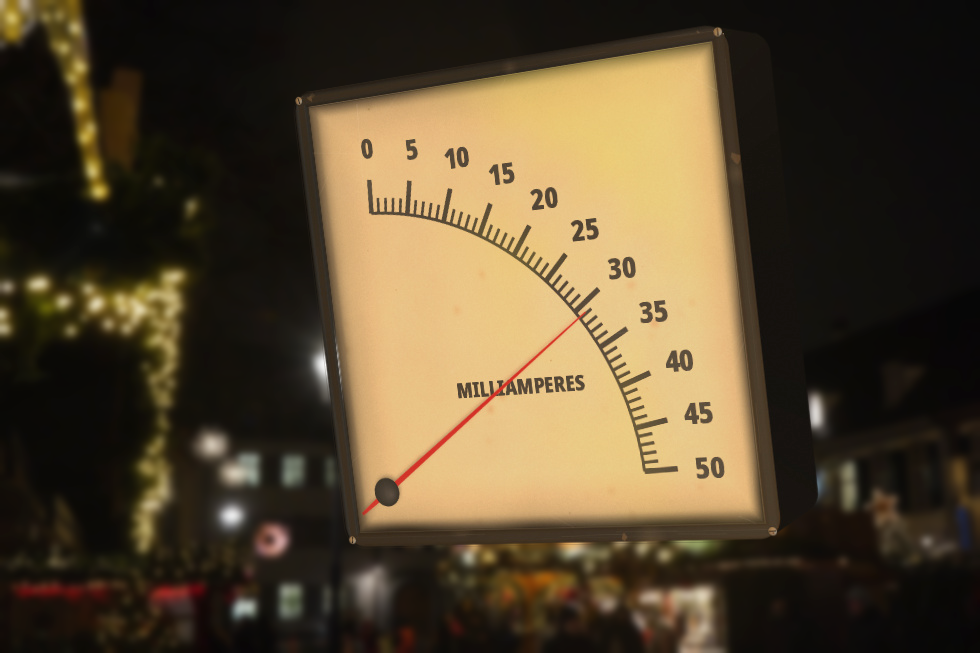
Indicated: 31
